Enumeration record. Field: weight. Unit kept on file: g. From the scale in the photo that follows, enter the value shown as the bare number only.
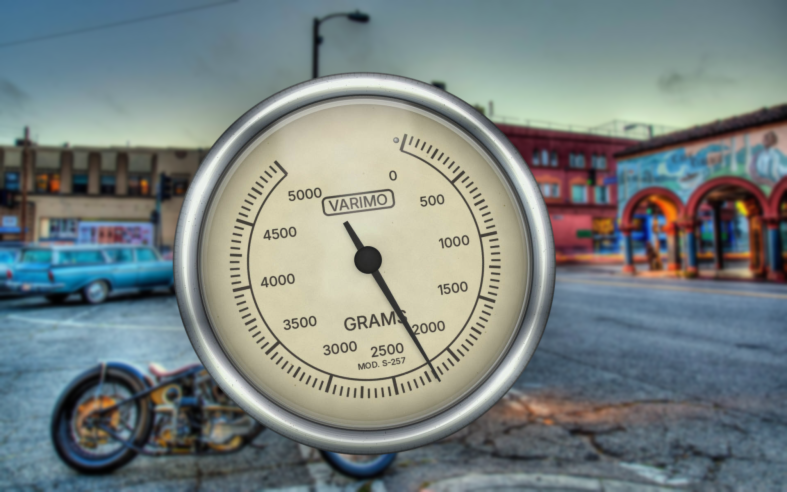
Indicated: 2200
